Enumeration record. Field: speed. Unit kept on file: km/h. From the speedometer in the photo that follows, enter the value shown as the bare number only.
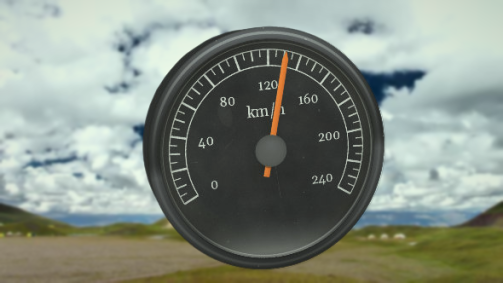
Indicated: 130
